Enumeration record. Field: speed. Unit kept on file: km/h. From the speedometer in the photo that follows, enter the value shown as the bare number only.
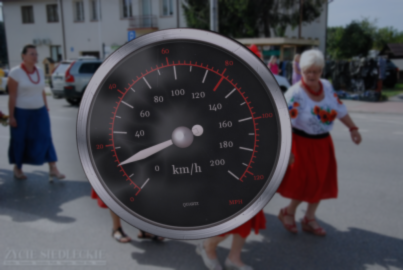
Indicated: 20
